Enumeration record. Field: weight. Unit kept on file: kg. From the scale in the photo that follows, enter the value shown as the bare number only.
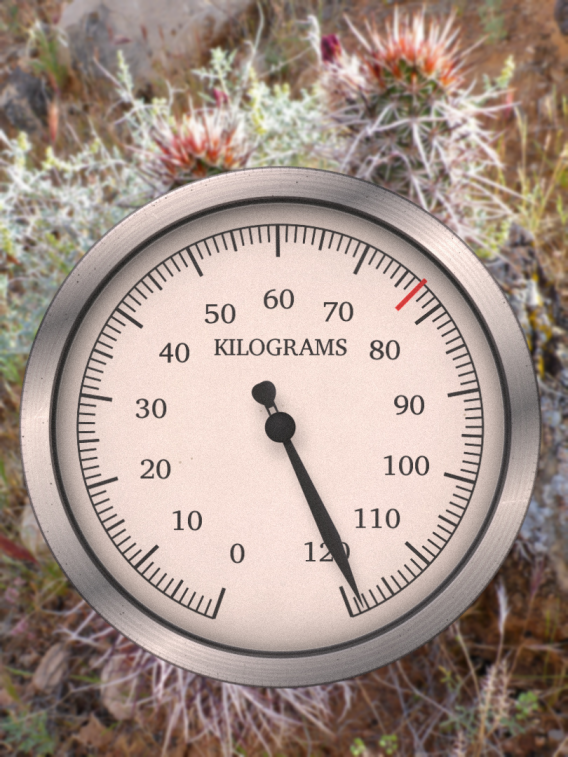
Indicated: 118.5
